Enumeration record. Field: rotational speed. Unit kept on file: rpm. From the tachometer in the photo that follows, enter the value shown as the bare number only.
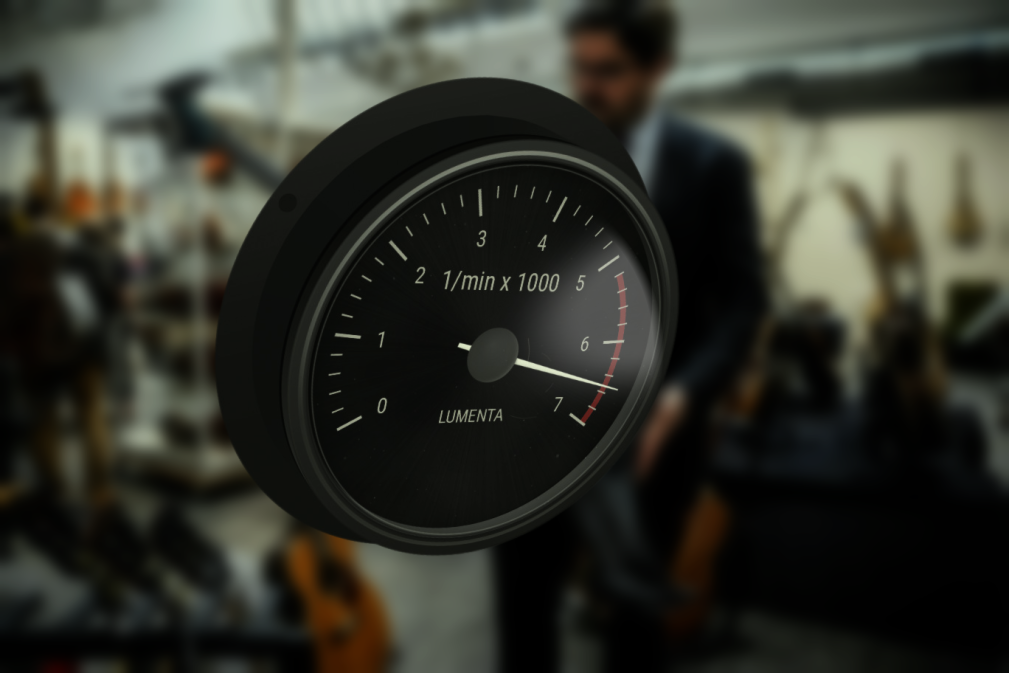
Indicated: 6500
